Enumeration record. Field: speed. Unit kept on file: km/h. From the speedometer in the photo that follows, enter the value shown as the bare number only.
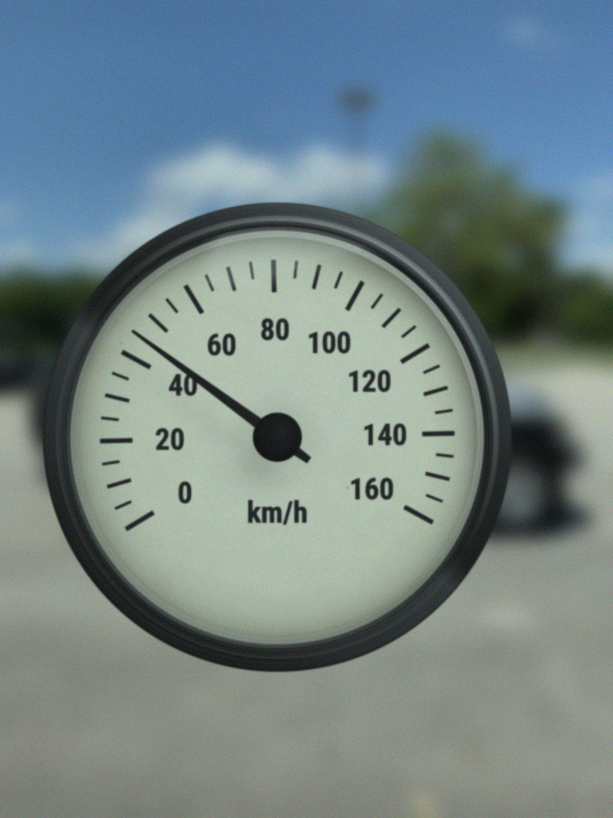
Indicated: 45
